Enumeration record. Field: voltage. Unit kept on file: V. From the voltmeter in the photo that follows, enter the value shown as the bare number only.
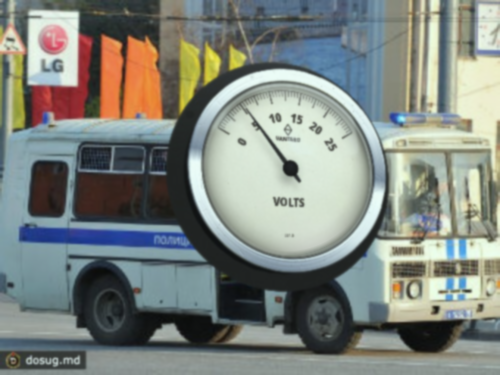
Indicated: 5
